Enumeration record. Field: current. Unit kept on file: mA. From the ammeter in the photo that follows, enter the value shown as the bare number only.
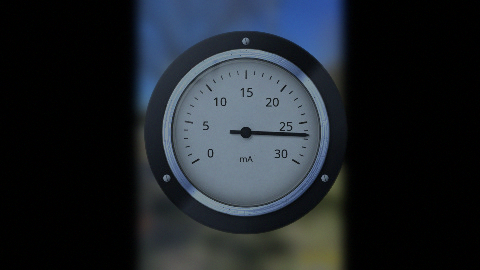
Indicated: 26.5
